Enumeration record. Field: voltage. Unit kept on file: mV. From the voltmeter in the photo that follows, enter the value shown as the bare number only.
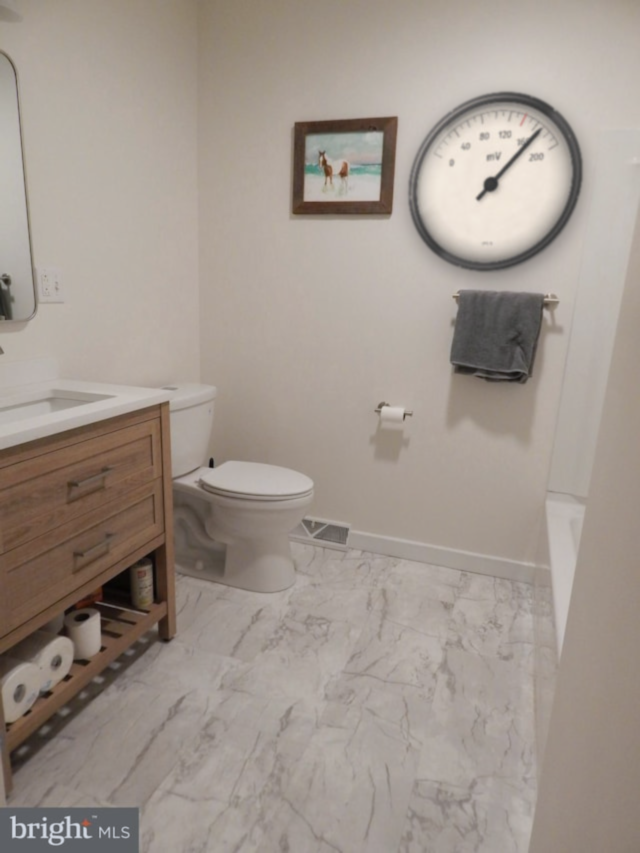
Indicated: 170
